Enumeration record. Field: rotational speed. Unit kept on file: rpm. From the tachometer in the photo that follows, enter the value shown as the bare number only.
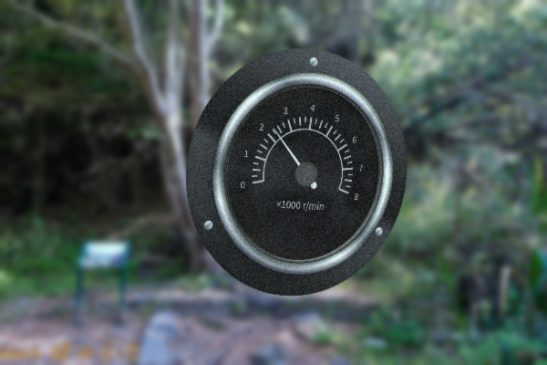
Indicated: 2250
